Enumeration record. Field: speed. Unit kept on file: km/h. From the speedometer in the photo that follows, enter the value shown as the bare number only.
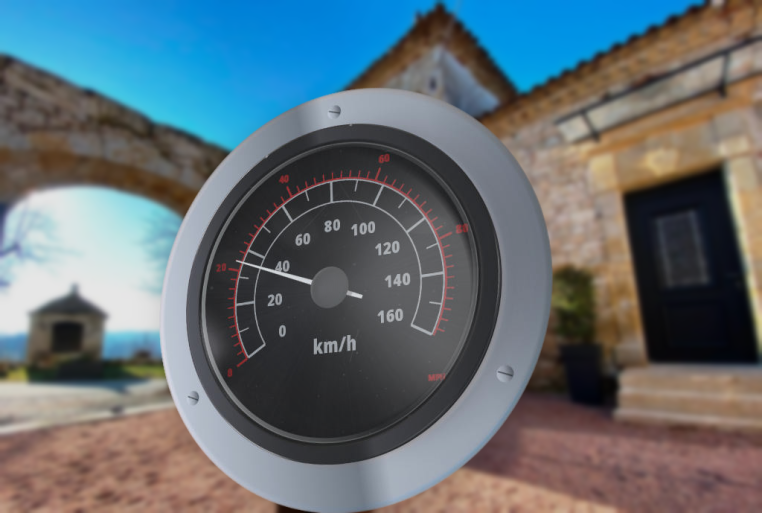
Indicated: 35
